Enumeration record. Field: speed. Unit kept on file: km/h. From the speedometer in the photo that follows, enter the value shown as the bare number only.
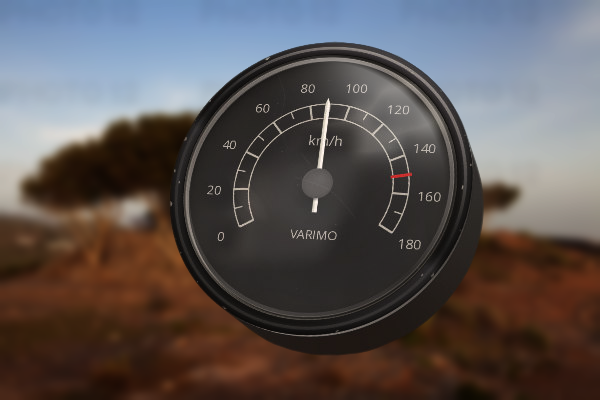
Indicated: 90
